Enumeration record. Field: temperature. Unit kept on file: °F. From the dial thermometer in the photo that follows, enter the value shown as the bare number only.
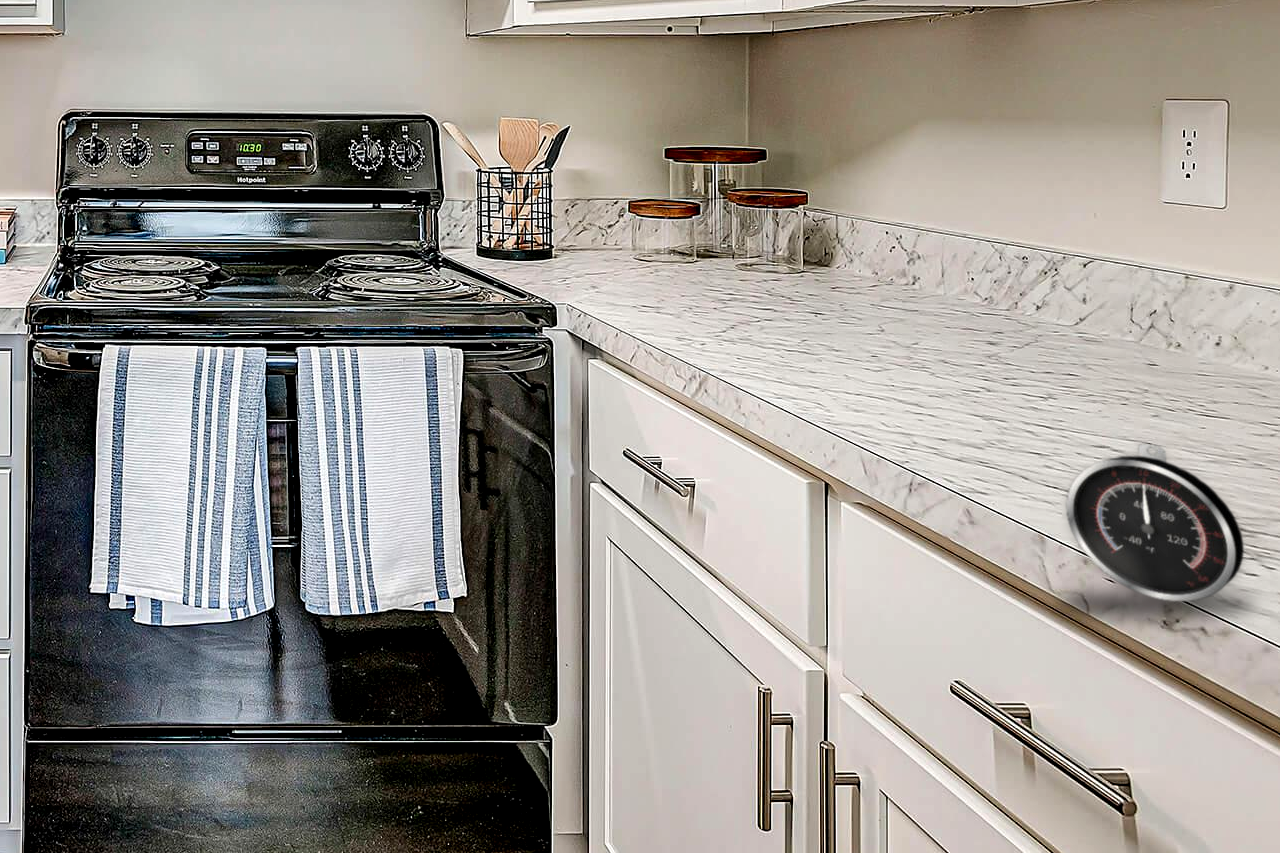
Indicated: 50
